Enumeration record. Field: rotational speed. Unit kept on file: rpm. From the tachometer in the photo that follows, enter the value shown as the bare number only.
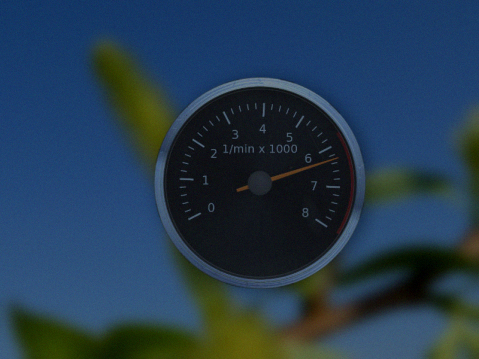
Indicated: 6300
